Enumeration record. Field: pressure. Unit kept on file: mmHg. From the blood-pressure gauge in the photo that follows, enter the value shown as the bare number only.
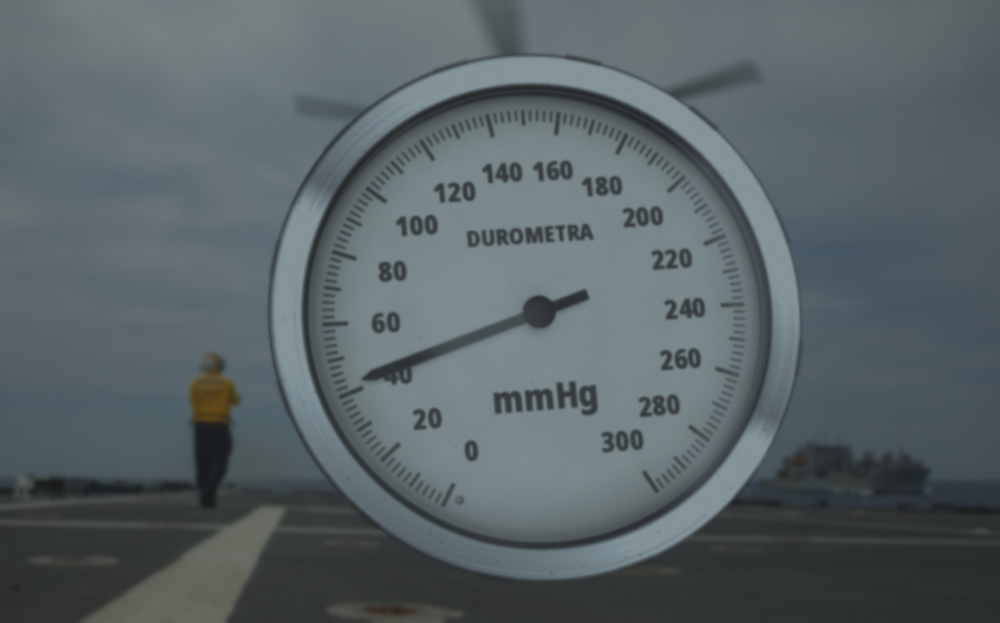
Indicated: 42
